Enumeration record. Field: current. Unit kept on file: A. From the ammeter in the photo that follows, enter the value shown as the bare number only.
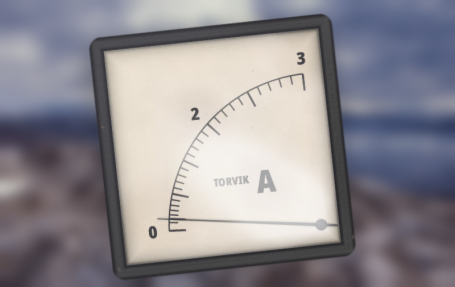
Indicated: 0.5
